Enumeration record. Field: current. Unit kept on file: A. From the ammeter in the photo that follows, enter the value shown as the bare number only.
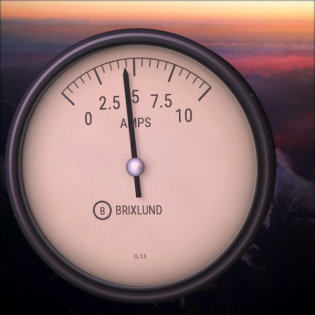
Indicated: 4.5
